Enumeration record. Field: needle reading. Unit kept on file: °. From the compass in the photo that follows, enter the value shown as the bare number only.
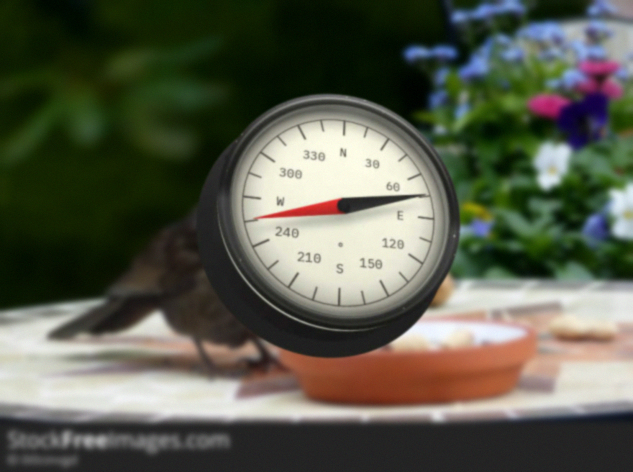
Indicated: 255
